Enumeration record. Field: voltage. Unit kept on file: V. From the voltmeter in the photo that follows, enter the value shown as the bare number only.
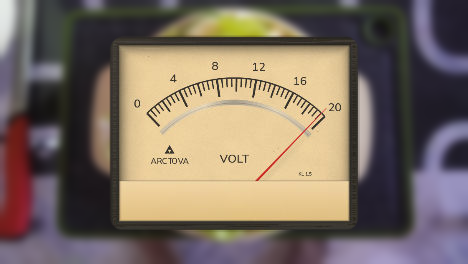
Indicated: 19.5
